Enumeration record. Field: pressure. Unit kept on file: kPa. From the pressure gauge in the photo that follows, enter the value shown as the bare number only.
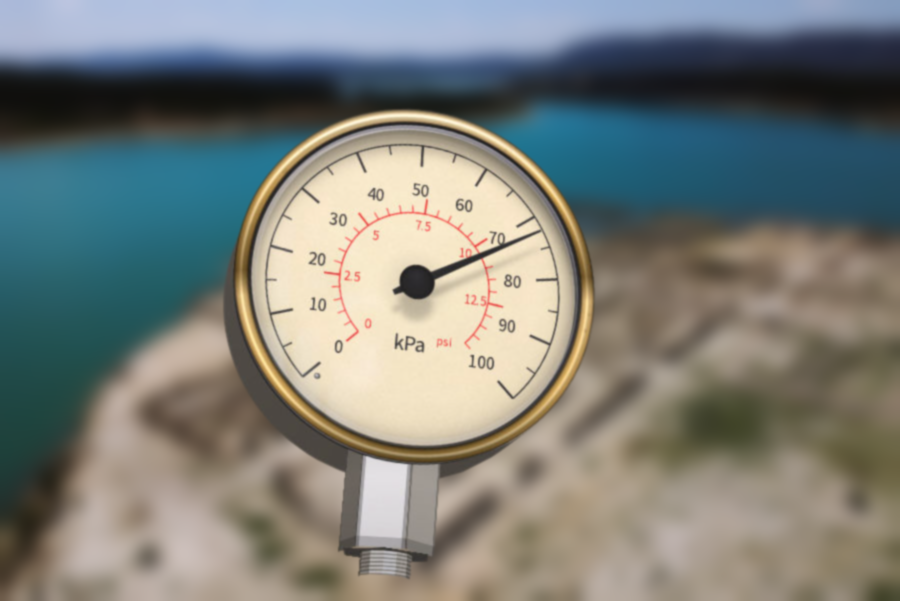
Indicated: 72.5
